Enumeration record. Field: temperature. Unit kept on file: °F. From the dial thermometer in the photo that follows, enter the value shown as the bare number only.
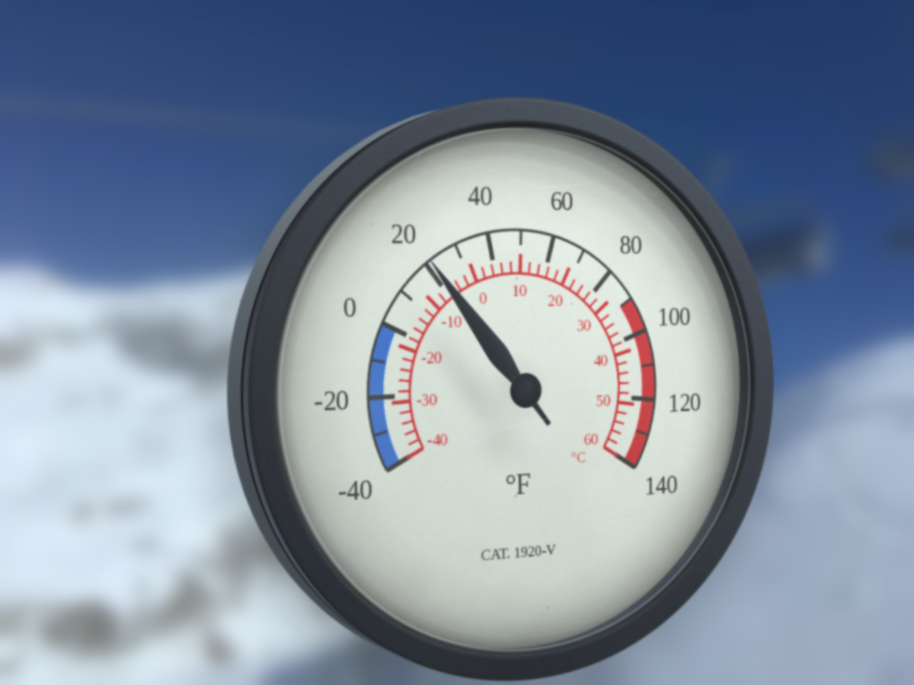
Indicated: 20
